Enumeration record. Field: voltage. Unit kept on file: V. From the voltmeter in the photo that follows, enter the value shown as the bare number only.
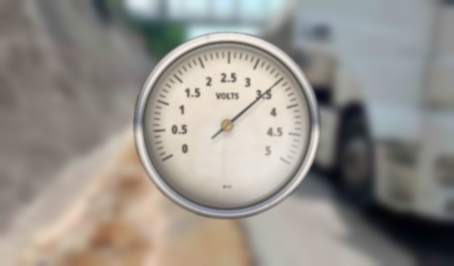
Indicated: 3.5
